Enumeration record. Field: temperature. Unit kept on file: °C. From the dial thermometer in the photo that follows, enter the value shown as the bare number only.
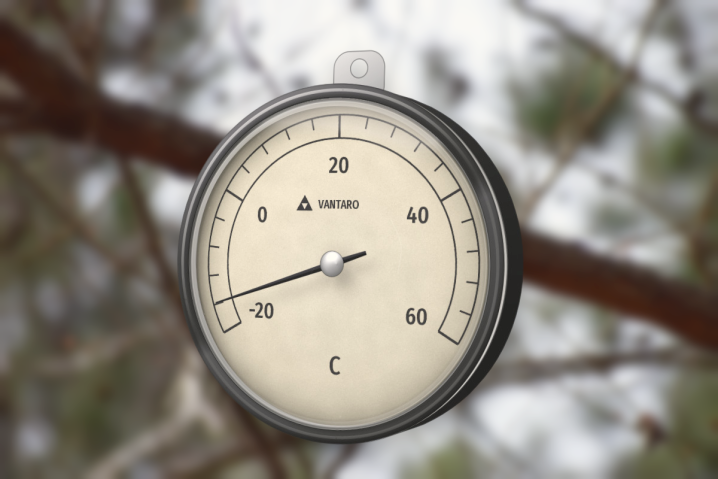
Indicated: -16
